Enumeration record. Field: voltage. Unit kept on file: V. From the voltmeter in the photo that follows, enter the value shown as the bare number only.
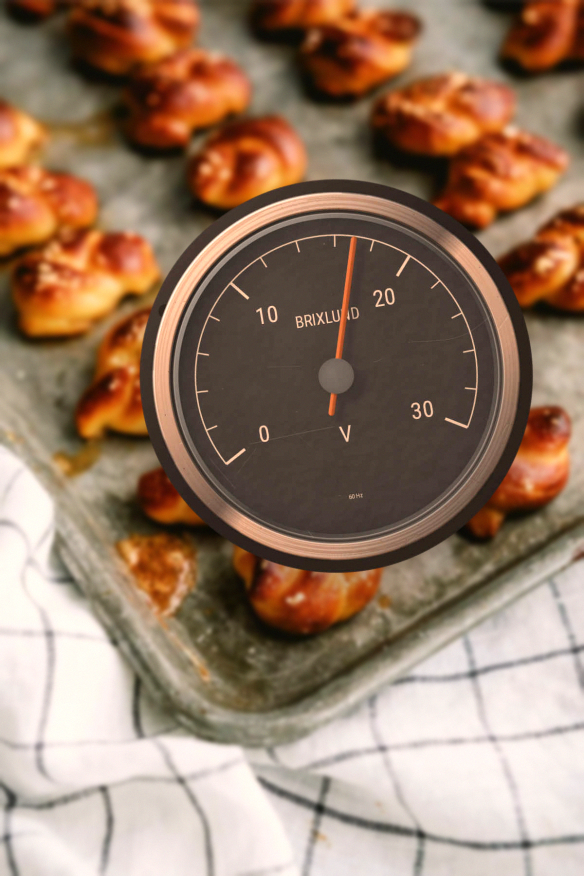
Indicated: 17
